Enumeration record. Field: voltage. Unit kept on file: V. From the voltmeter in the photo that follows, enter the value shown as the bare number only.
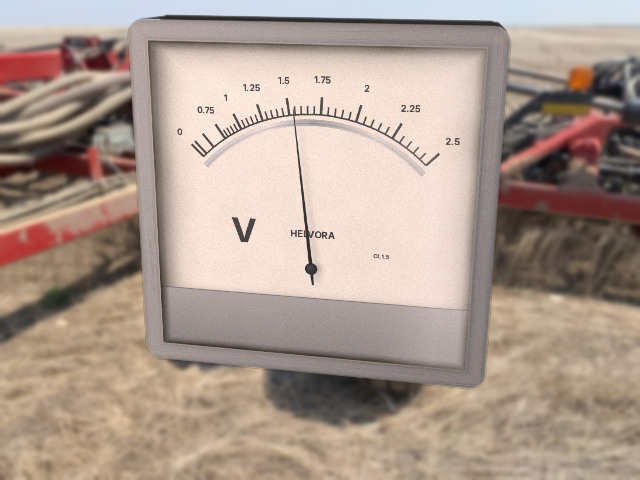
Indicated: 1.55
